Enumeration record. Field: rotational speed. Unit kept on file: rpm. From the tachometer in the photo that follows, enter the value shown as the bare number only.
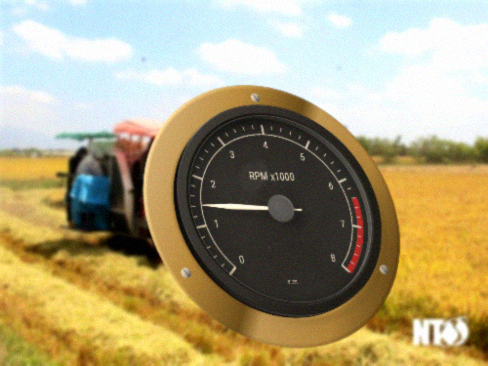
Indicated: 1400
